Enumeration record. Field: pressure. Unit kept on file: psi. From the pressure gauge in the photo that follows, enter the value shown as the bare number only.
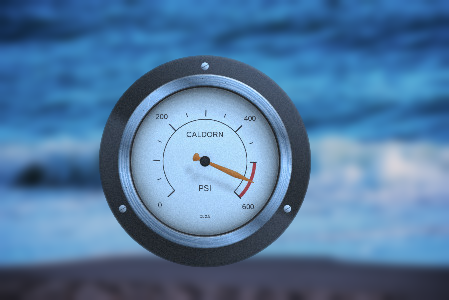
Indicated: 550
